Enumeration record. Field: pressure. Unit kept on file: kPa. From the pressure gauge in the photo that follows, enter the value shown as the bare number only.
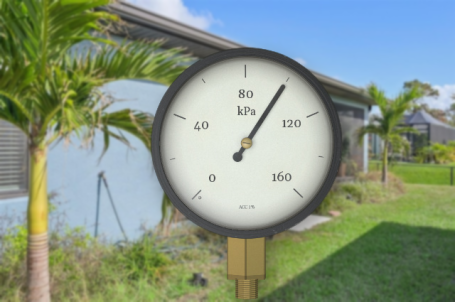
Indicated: 100
